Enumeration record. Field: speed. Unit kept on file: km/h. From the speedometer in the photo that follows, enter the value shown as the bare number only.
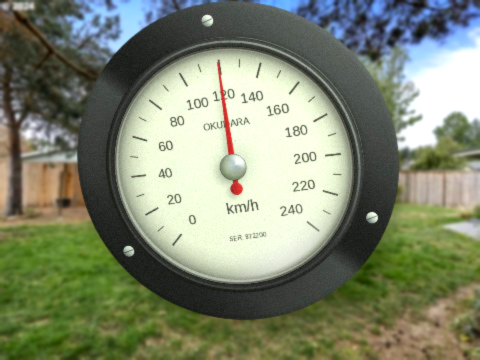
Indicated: 120
